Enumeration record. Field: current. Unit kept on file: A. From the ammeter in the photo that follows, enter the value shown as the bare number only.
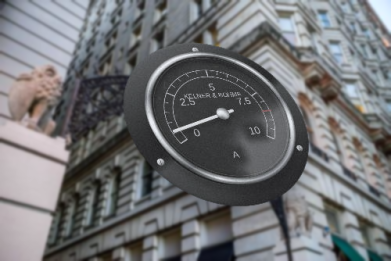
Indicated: 0.5
